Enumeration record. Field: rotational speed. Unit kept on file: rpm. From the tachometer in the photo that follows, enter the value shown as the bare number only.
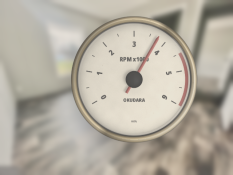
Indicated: 3750
